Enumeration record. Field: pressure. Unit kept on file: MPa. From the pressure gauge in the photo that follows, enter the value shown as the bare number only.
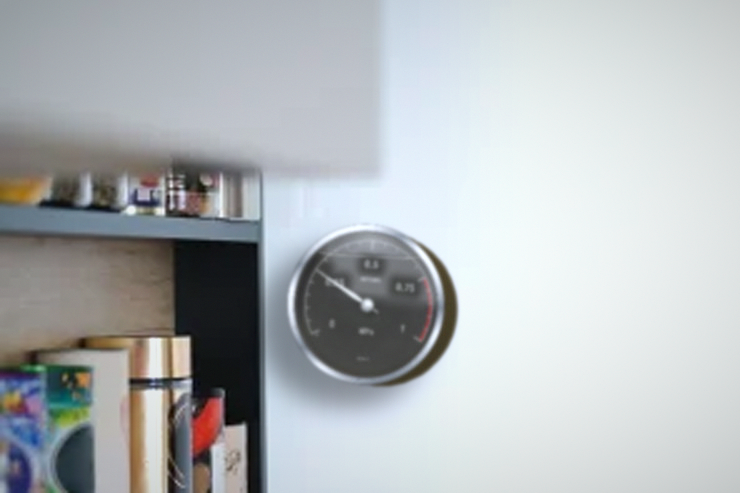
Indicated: 0.25
